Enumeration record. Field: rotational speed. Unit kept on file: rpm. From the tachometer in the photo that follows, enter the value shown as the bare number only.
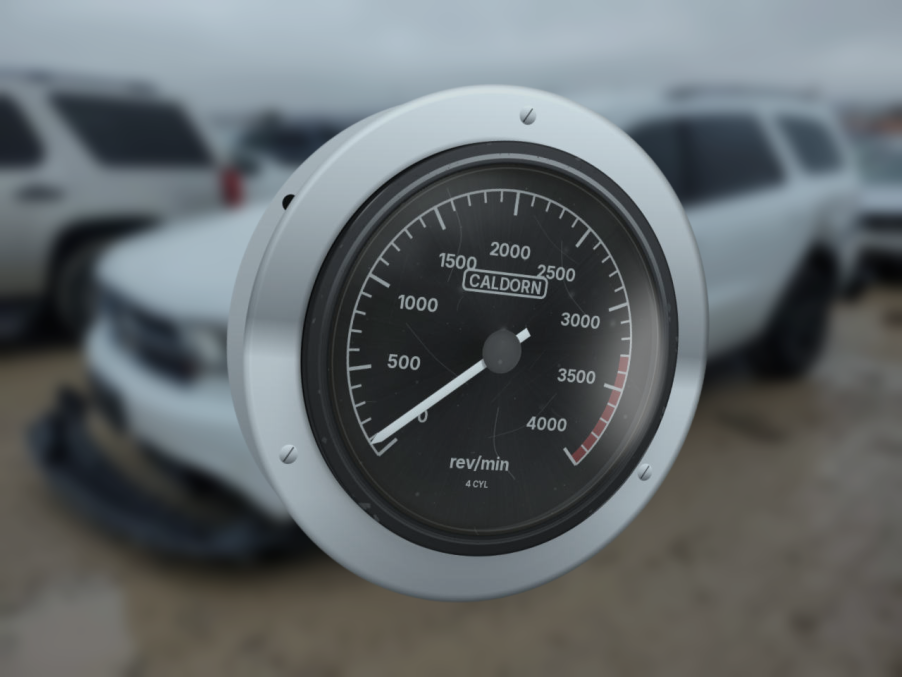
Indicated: 100
